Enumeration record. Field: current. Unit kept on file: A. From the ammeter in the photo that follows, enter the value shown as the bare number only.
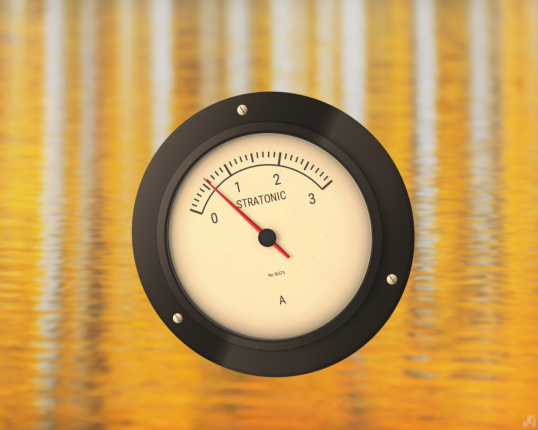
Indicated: 0.6
